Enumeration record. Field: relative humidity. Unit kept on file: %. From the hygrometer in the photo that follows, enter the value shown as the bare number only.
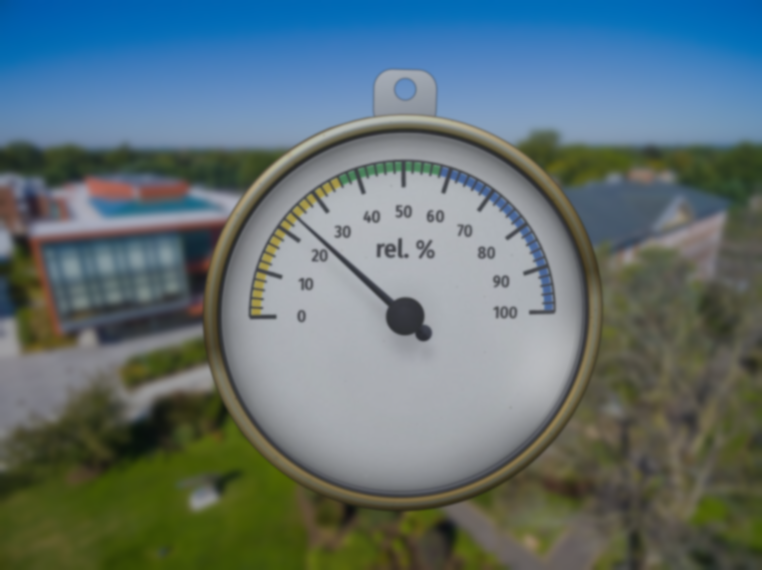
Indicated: 24
